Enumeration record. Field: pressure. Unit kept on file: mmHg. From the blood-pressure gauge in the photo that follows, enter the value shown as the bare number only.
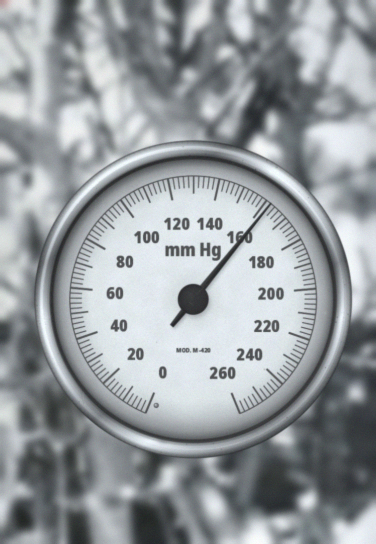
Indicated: 162
